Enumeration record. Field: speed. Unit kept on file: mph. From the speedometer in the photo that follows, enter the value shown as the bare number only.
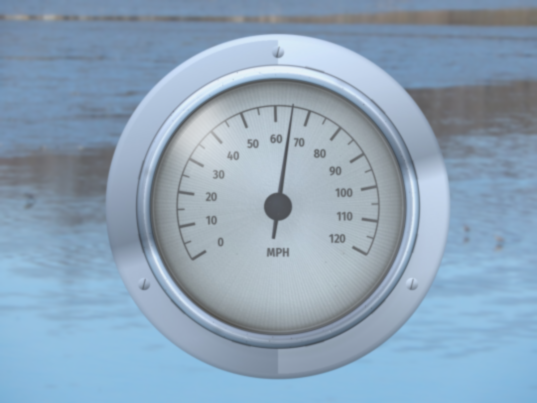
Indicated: 65
